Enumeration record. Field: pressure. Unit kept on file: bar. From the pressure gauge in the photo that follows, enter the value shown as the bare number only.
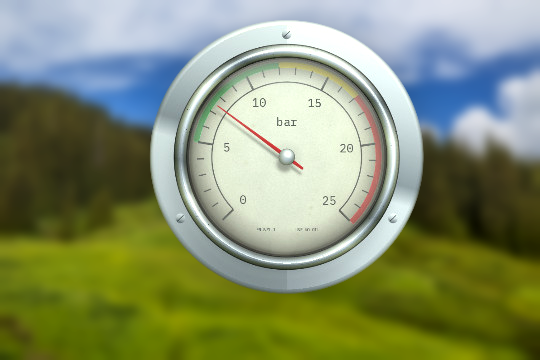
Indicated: 7.5
